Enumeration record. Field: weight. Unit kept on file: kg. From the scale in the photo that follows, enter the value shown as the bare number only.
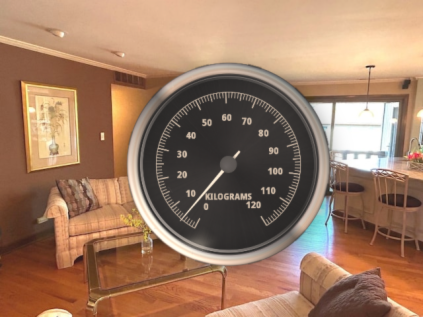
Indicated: 5
